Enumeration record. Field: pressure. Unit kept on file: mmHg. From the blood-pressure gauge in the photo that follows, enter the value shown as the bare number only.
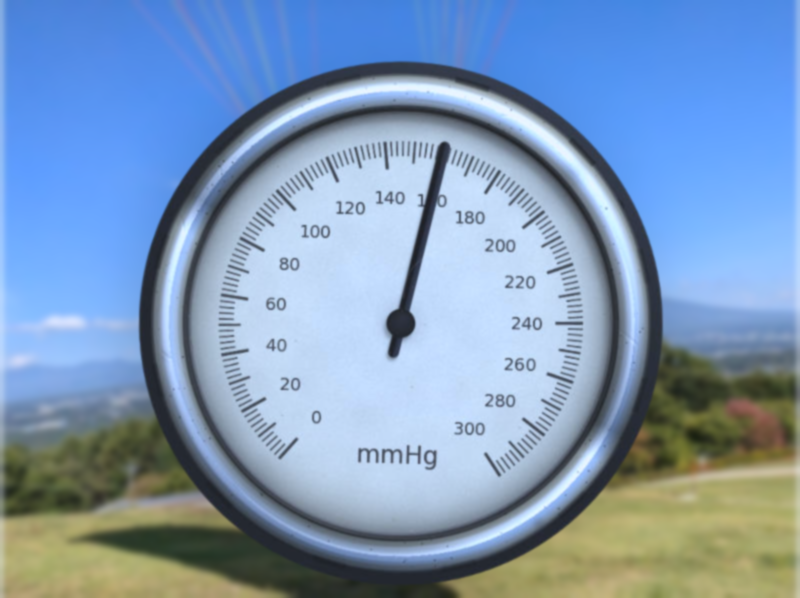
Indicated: 160
